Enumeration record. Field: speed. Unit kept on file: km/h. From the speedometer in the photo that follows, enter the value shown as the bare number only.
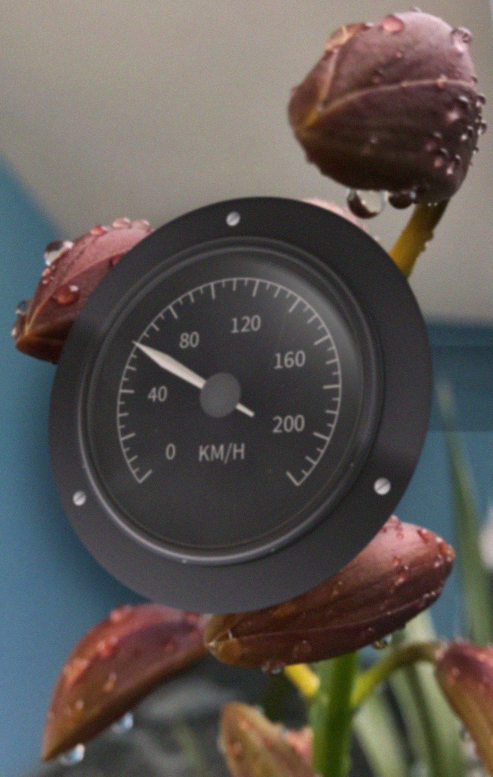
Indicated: 60
